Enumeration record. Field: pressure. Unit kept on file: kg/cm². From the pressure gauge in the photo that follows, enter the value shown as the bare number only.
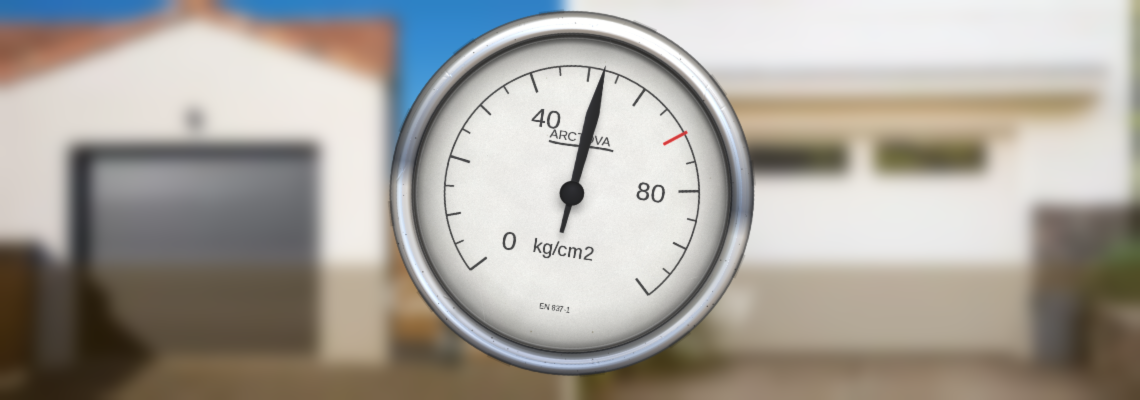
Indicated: 52.5
